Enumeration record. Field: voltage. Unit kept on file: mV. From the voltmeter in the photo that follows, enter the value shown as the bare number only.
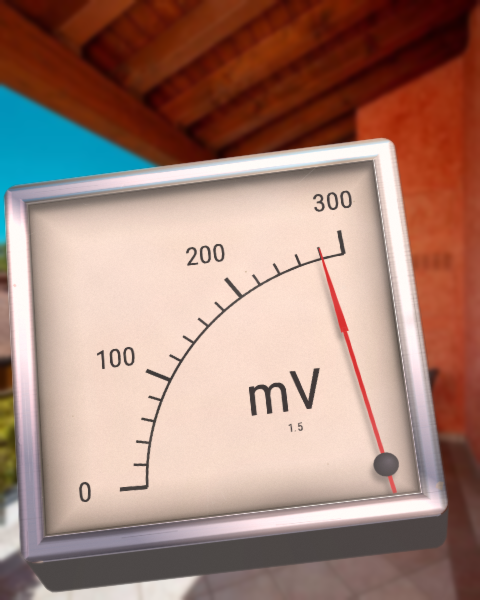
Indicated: 280
